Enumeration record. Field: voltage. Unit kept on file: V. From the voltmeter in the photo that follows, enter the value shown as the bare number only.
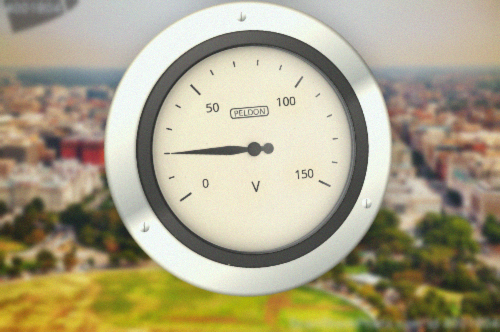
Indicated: 20
